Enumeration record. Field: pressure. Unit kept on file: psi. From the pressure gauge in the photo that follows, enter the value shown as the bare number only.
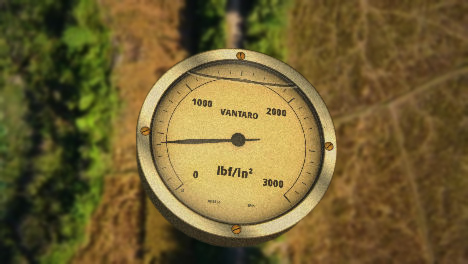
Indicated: 400
